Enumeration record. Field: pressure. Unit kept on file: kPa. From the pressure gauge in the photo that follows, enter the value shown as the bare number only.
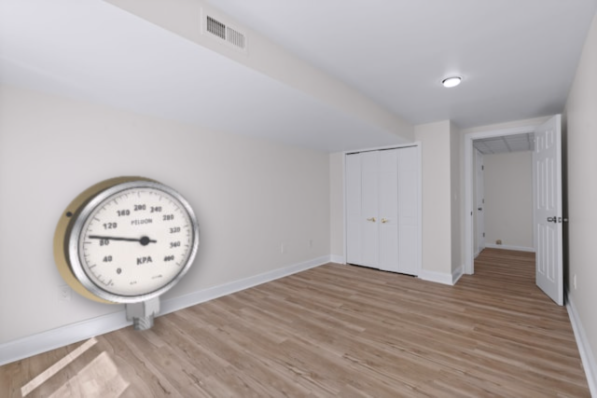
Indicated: 90
